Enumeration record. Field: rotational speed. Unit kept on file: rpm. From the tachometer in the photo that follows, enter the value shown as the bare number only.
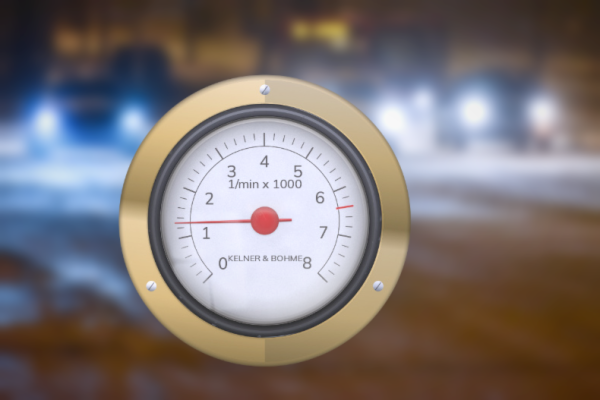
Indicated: 1300
